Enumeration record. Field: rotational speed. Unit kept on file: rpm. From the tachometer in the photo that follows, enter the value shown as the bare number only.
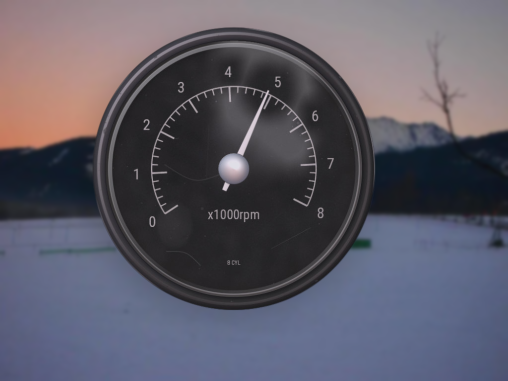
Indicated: 4900
